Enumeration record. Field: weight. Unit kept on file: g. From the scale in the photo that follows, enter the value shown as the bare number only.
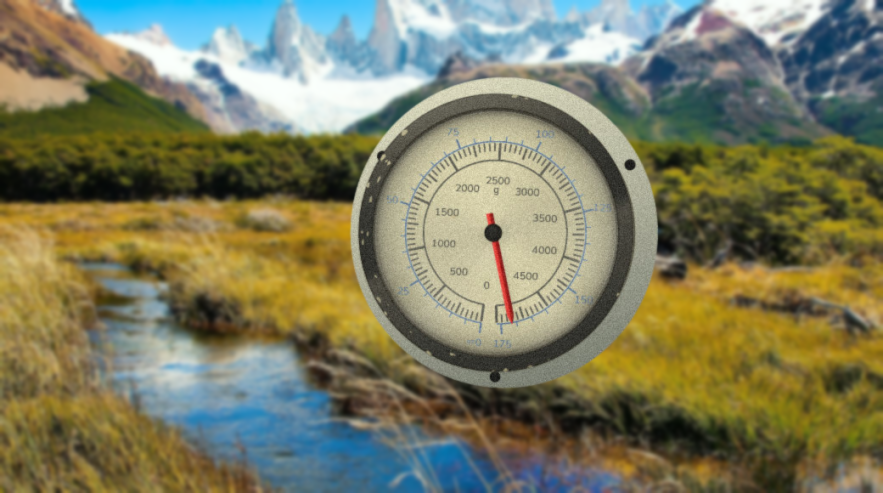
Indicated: 4850
